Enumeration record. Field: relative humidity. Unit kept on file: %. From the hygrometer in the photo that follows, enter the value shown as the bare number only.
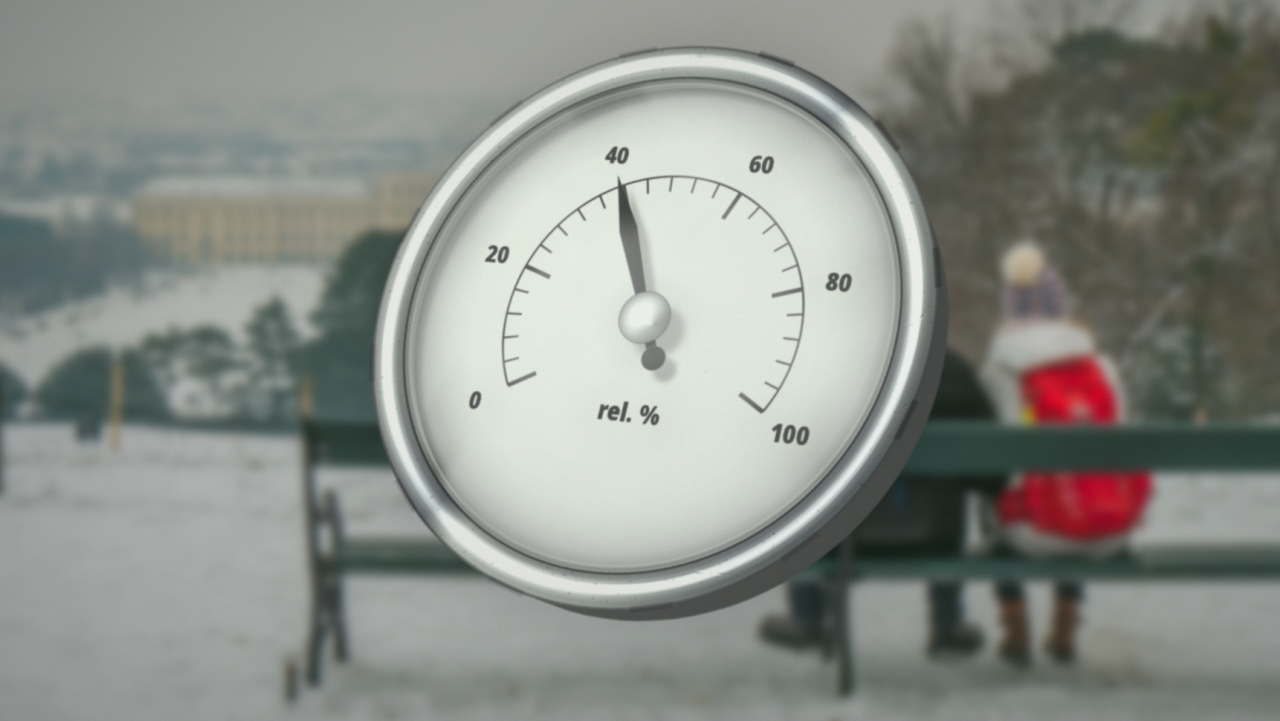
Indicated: 40
